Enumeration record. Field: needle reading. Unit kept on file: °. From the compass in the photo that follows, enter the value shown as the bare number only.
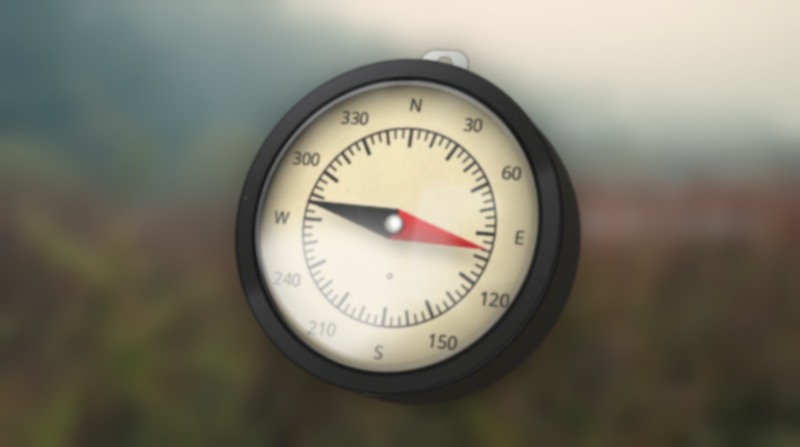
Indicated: 100
